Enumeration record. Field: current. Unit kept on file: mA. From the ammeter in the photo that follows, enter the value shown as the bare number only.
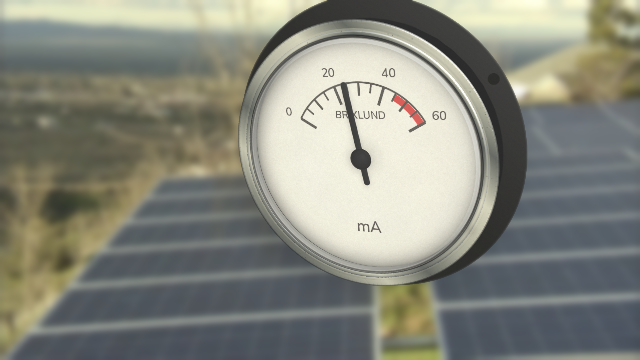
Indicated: 25
